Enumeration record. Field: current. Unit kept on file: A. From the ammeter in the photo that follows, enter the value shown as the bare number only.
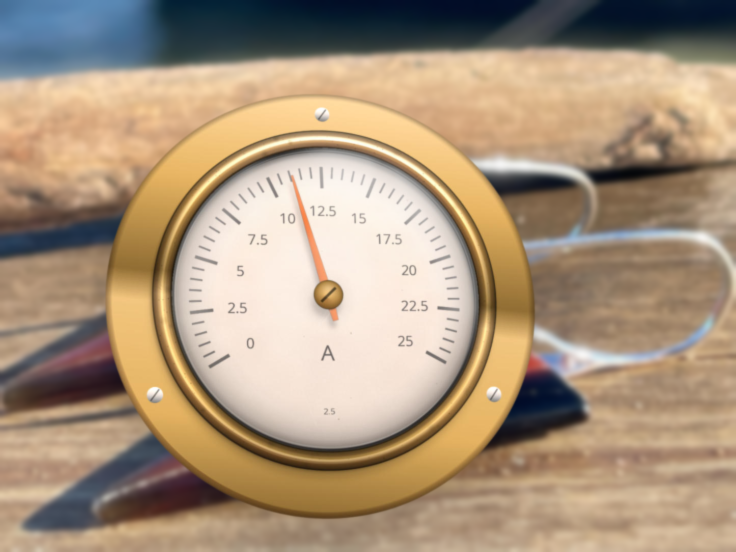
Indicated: 11
